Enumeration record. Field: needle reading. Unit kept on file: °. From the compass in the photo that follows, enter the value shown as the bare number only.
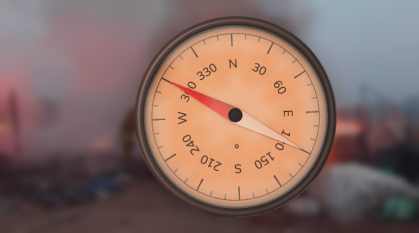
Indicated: 300
